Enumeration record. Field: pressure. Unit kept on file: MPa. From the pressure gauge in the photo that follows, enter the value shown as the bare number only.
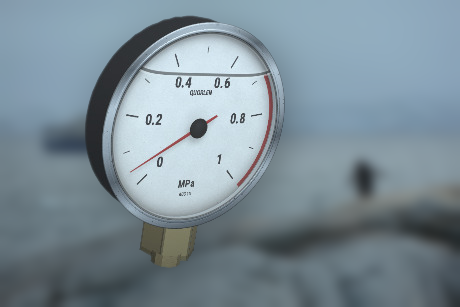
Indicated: 0.05
